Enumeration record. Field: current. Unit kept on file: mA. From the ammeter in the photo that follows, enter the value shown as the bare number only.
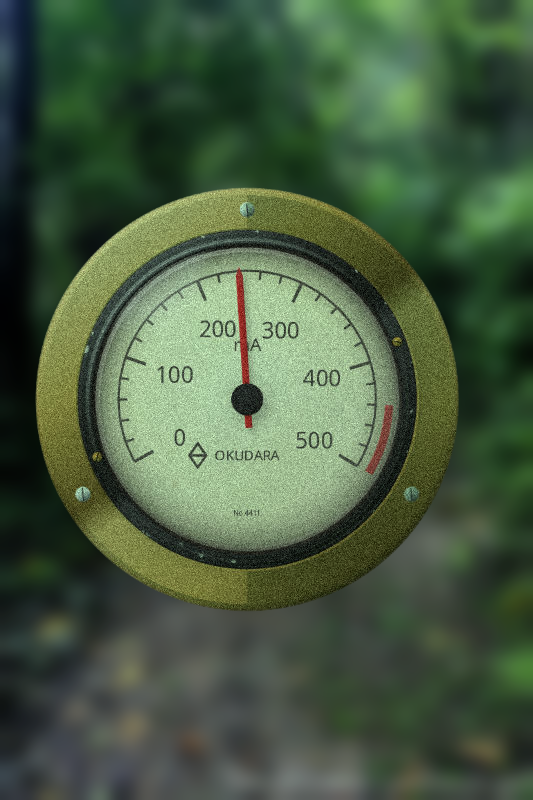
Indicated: 240
